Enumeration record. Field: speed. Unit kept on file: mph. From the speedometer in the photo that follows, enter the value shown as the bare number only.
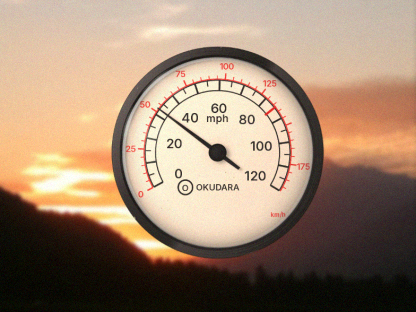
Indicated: 32.5
